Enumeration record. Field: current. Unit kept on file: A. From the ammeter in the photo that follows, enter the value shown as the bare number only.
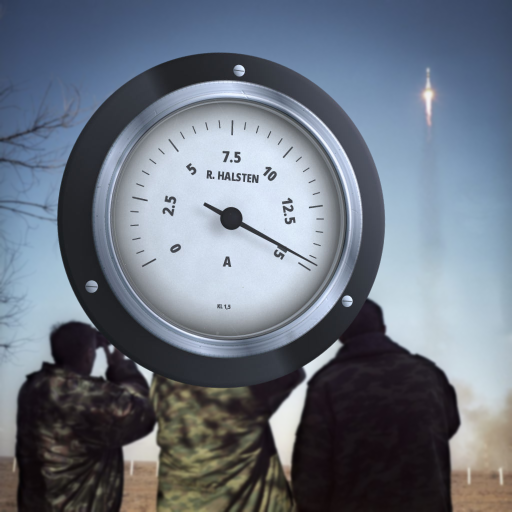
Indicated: 14.75
